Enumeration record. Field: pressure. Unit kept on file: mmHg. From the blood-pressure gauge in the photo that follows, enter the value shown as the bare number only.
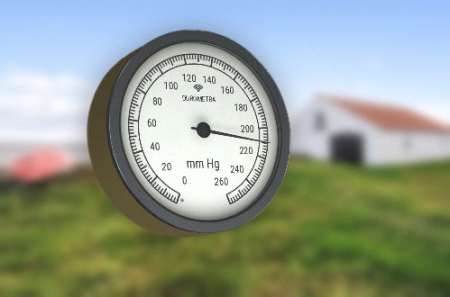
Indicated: 210
